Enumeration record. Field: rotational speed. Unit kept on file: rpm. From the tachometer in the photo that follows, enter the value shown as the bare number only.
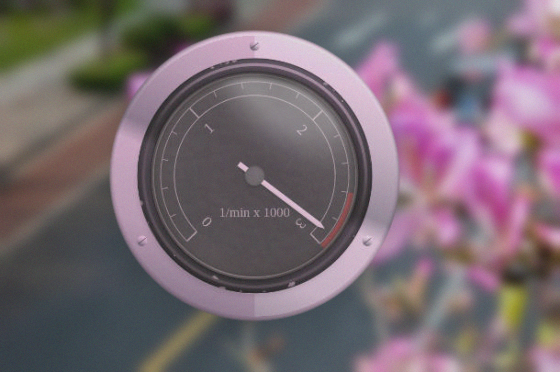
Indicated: 2900
